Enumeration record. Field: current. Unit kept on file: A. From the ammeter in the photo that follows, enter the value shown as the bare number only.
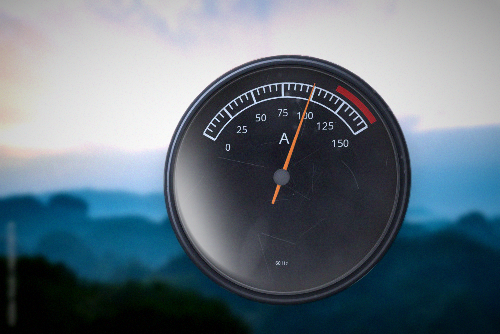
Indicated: 100
